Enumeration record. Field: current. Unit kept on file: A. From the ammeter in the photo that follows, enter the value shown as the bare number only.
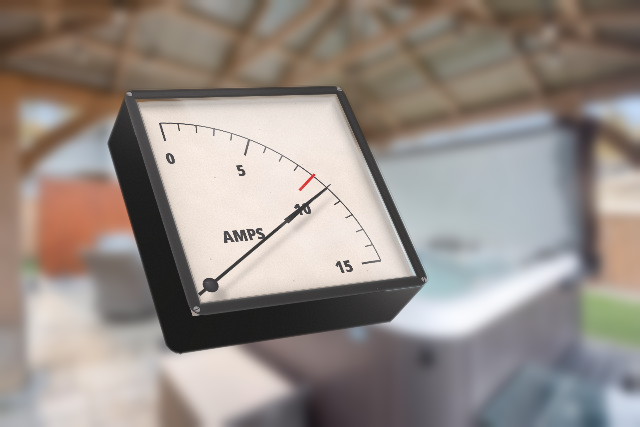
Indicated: 10
